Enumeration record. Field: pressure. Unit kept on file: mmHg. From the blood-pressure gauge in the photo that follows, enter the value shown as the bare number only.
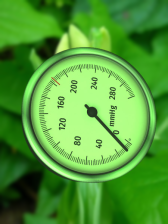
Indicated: 10
